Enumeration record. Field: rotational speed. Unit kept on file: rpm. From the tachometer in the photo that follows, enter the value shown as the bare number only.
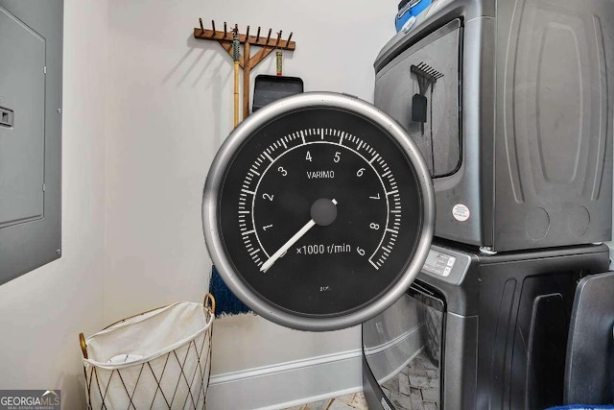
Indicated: 100
